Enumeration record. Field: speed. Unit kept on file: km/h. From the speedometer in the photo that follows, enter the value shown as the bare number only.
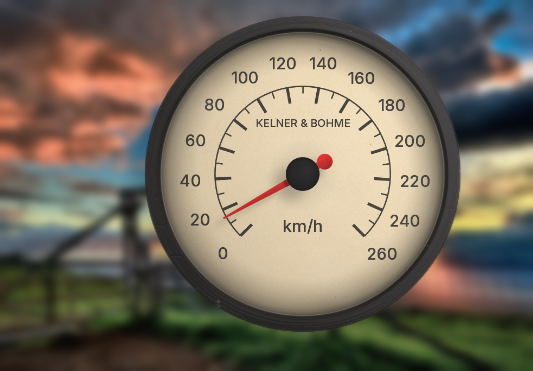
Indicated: 15
